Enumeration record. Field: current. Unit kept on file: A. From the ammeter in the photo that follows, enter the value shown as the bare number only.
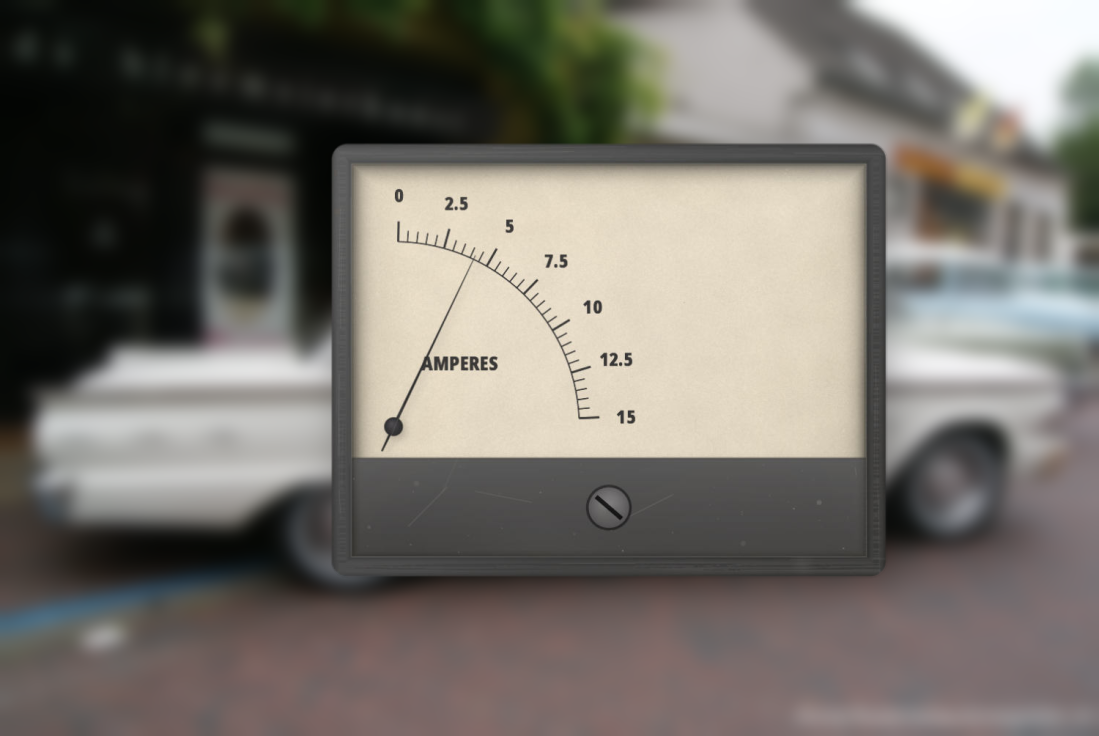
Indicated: 4.25
